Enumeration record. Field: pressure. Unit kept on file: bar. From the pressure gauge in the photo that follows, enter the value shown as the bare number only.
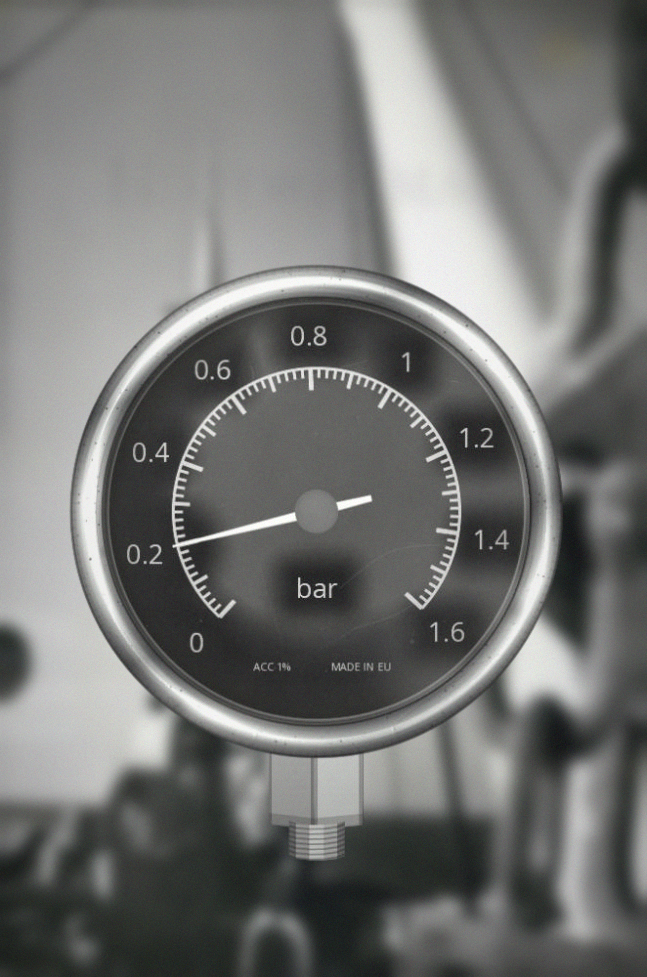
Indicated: 0.2
